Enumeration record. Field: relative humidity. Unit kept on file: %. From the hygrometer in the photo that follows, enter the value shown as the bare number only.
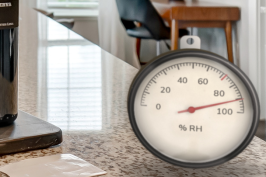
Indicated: 90
